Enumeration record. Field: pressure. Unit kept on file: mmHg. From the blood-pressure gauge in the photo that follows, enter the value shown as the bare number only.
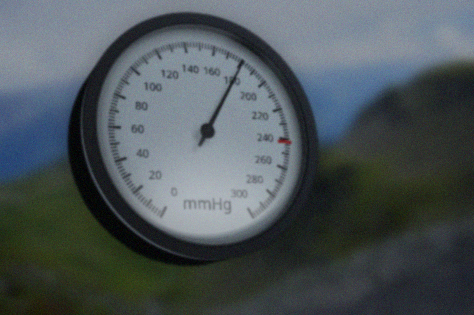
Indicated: 180
